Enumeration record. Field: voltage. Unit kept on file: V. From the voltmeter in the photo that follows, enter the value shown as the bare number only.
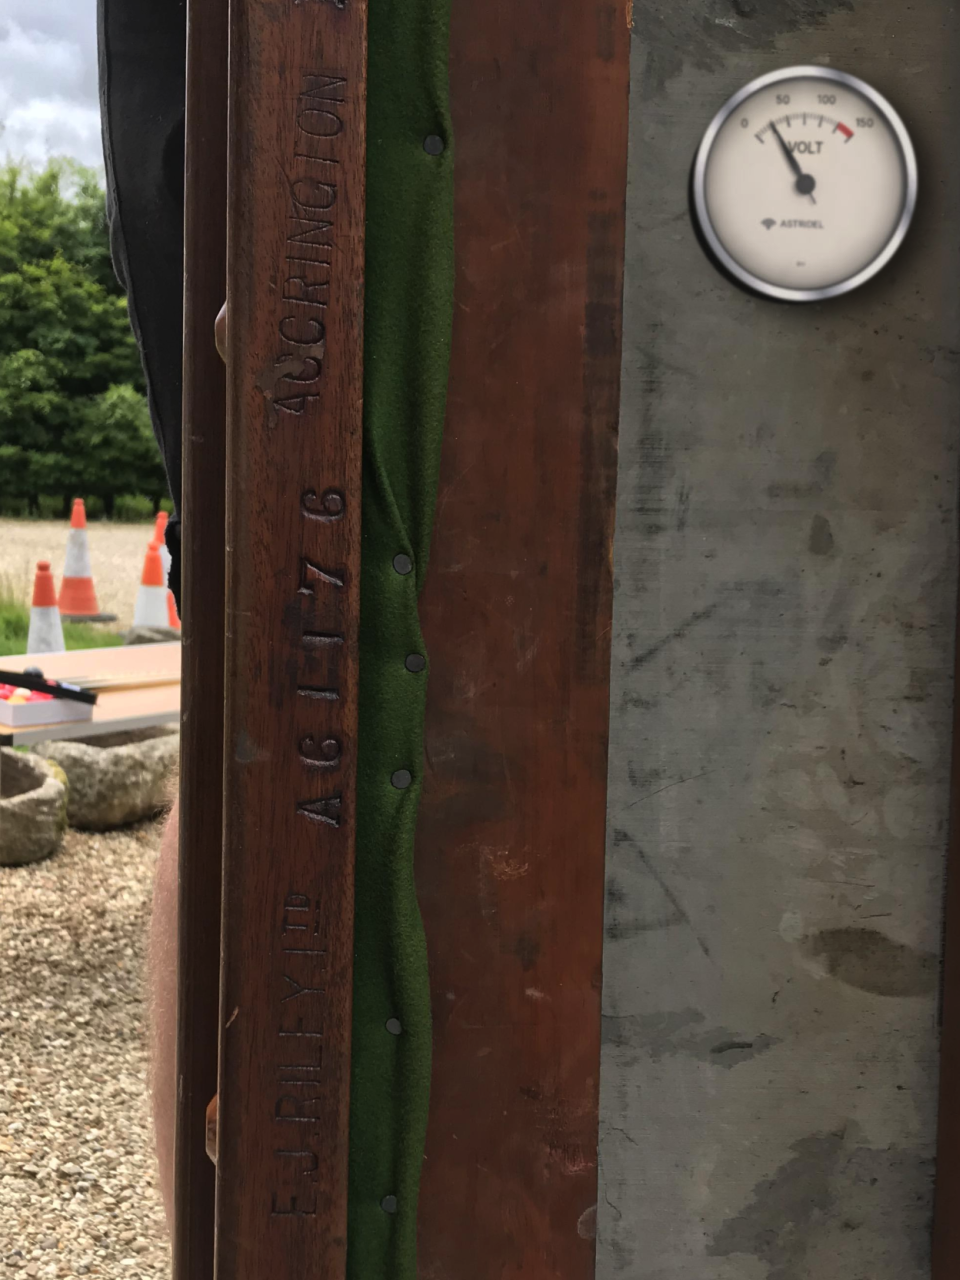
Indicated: 25
